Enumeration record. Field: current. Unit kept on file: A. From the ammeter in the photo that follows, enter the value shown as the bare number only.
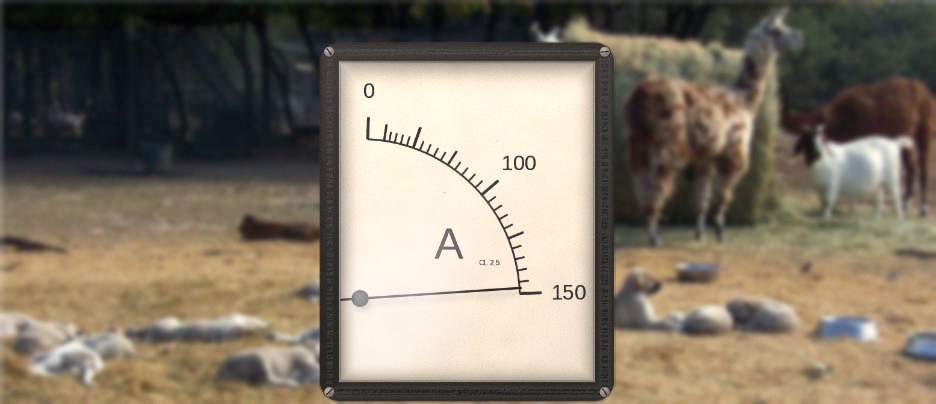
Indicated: 147.5
